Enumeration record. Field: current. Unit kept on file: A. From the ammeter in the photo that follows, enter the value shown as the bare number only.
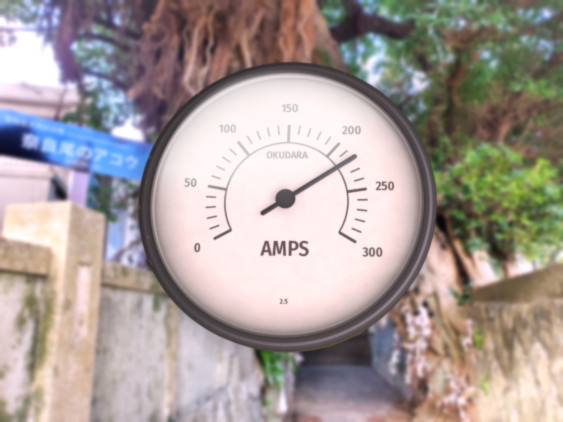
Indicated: 220
